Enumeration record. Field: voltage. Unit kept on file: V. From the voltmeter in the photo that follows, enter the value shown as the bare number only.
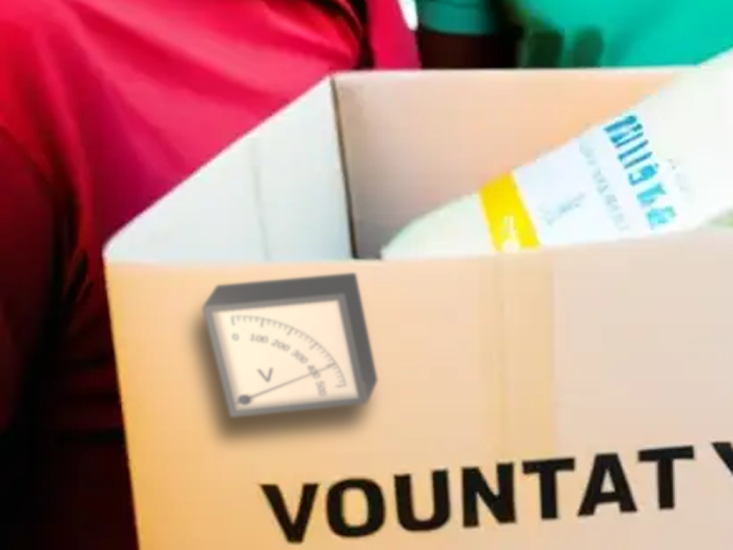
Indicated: 400
